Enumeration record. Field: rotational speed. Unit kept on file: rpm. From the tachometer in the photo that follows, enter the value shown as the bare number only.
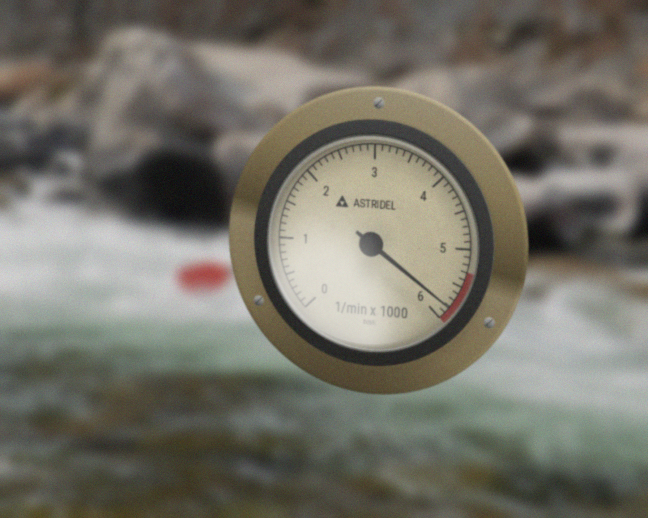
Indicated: 5800
